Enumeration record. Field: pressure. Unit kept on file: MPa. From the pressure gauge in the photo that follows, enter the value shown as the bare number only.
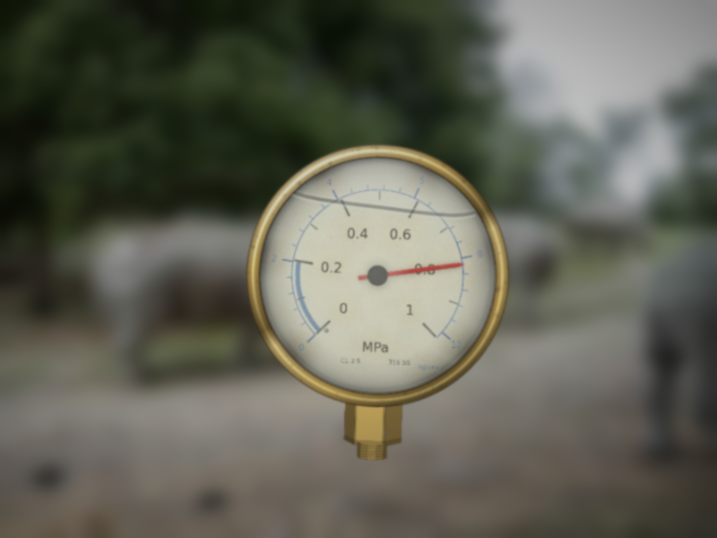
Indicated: 0.8
